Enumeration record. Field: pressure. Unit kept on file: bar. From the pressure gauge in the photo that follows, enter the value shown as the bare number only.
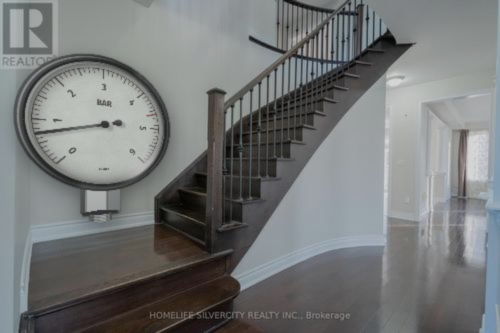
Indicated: 0.7
